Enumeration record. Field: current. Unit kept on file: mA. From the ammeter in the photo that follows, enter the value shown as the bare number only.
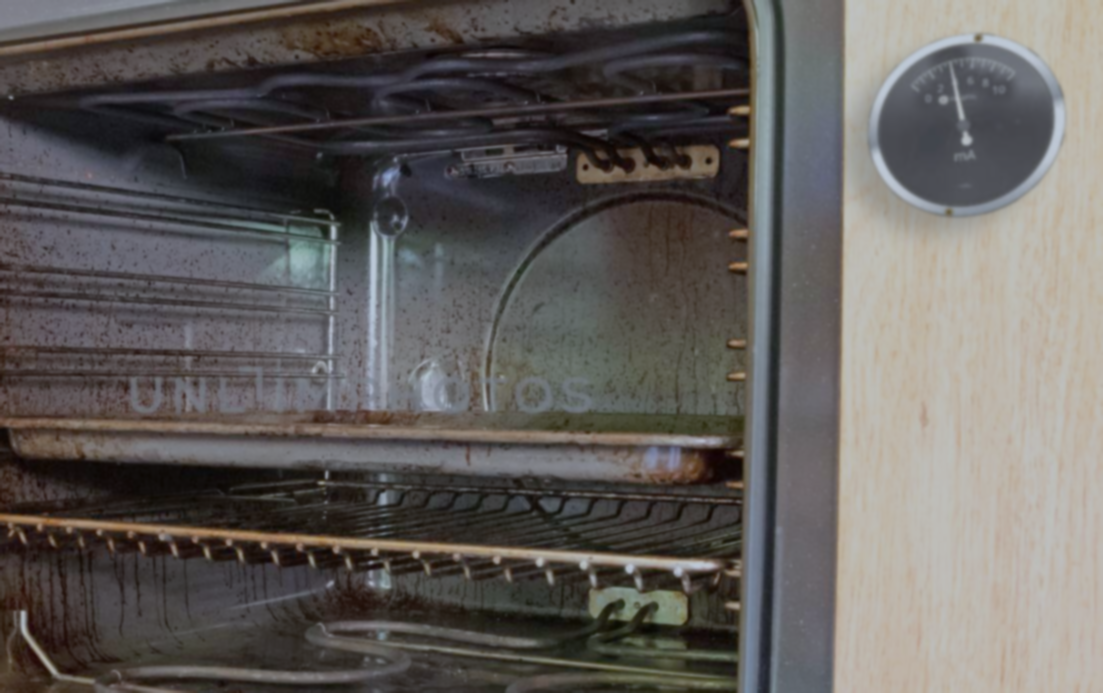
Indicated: 4
